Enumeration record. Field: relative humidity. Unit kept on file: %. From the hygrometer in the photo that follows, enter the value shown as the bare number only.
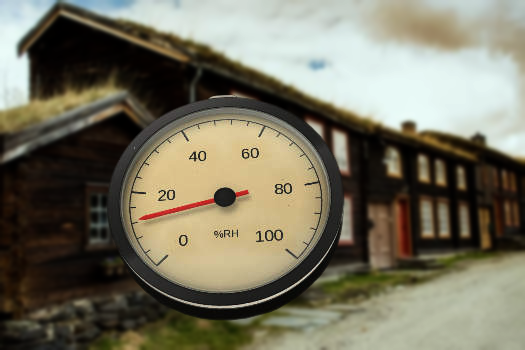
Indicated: 12
